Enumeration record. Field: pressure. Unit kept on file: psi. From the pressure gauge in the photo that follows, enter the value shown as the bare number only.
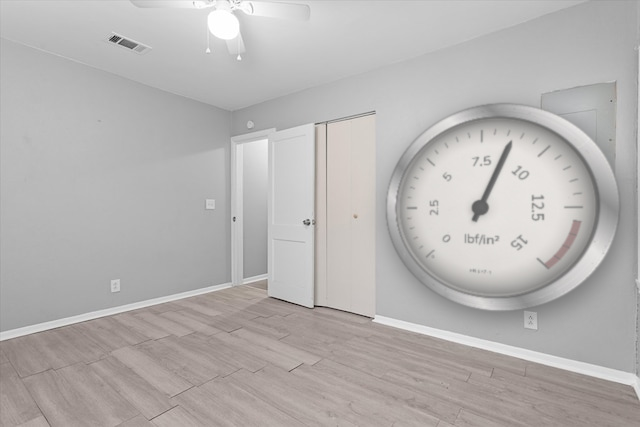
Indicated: 8.75
